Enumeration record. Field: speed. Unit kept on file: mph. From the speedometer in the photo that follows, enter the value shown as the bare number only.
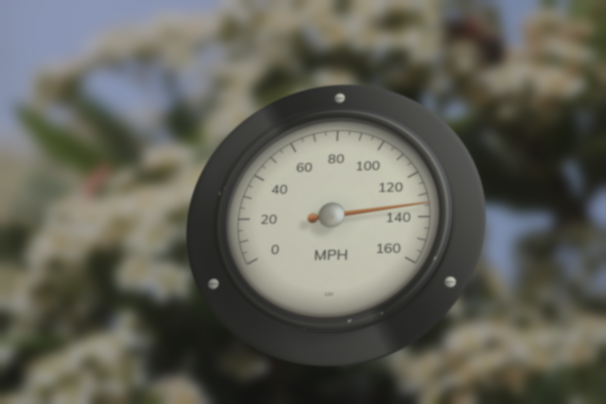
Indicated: 135
